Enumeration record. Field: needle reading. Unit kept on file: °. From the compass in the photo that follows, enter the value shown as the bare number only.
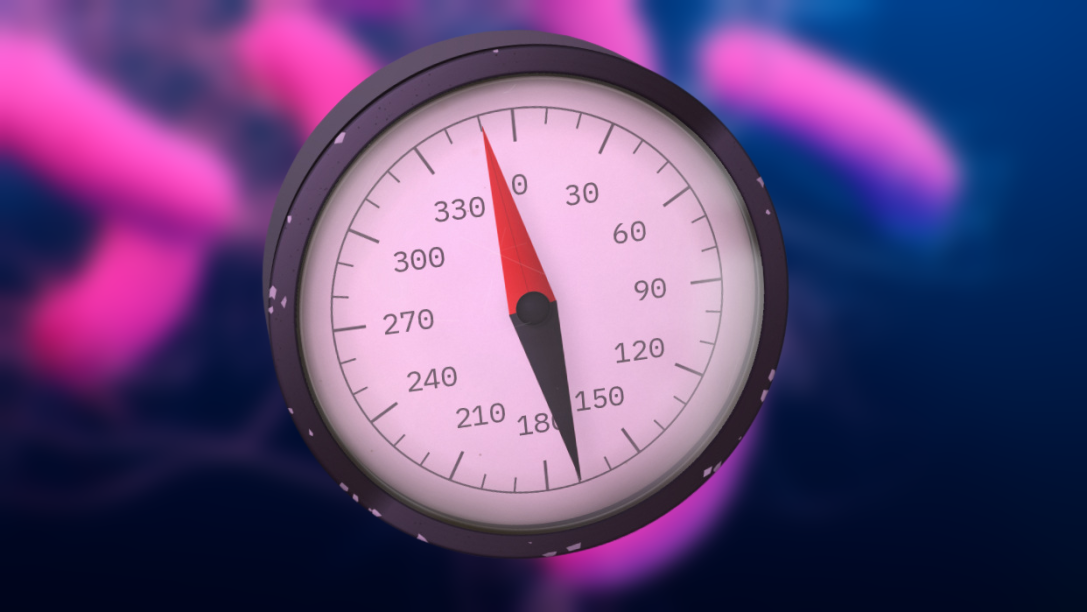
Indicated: 350
